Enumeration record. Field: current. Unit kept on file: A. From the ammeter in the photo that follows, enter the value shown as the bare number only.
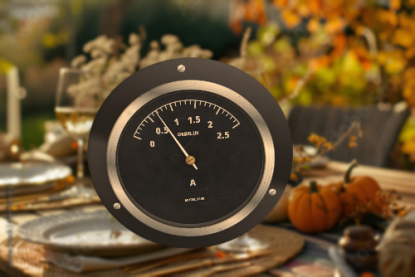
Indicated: 0.7
